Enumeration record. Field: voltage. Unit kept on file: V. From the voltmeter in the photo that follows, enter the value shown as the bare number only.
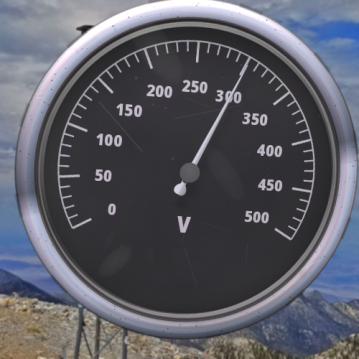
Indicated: 300
